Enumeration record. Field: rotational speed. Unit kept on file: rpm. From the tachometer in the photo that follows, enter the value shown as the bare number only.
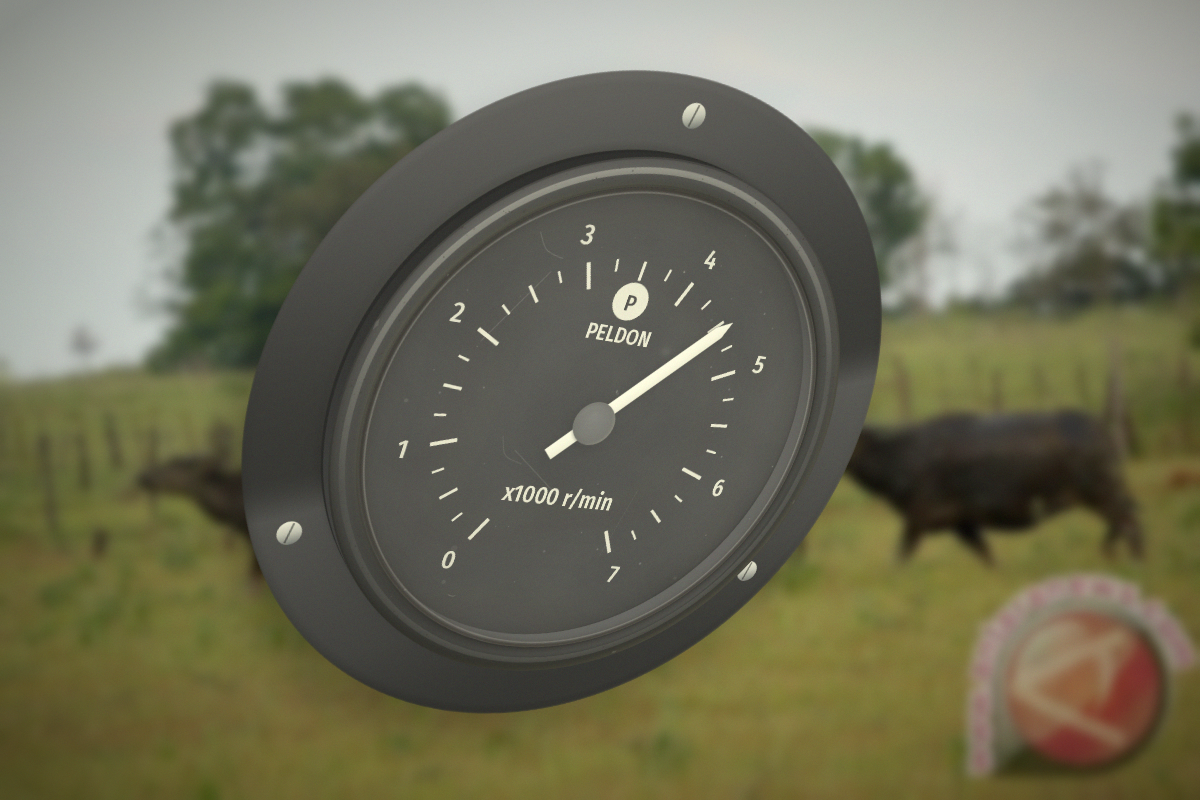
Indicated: 4500
